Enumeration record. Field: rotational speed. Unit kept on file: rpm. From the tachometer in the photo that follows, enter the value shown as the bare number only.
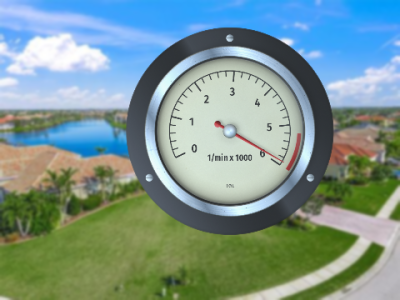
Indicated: 5900
